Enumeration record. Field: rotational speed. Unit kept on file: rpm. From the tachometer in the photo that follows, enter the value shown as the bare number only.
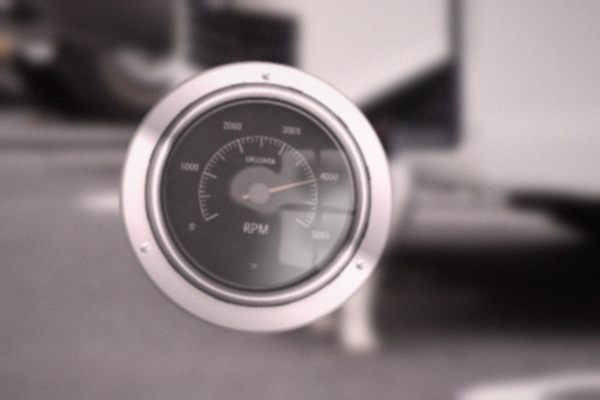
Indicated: 4000
